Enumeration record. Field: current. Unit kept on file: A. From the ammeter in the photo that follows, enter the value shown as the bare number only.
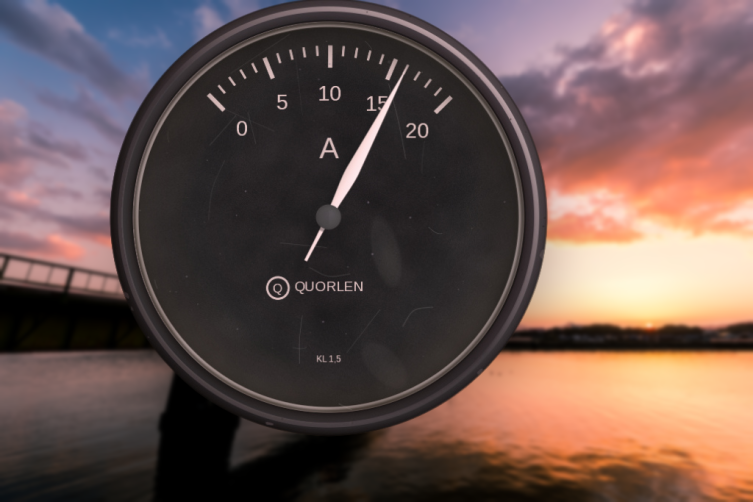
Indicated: 16
